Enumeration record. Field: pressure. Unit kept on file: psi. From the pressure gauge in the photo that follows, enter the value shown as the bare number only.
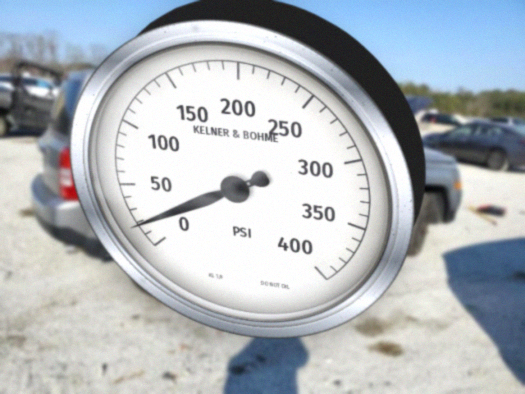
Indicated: 20
